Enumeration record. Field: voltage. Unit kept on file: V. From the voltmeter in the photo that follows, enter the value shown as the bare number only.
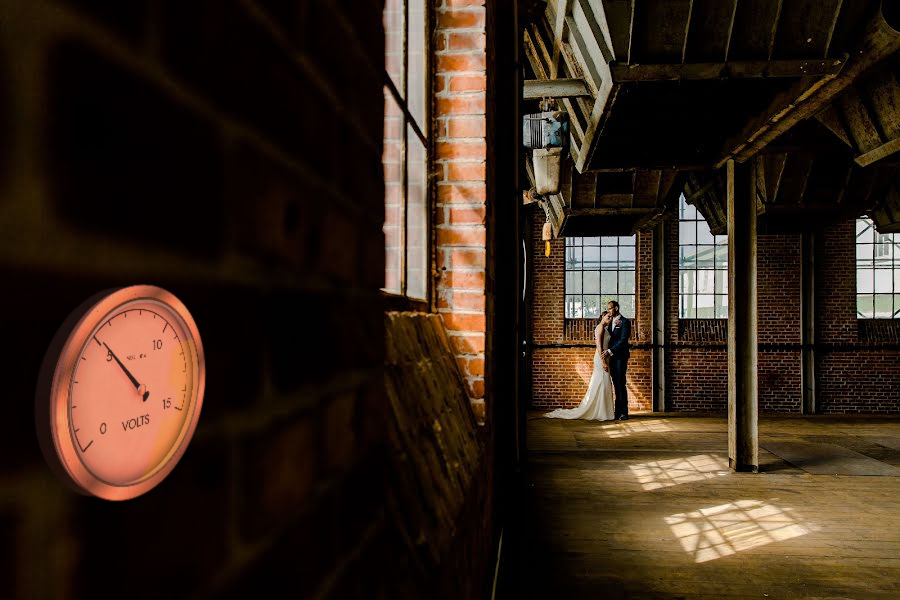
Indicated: 5
